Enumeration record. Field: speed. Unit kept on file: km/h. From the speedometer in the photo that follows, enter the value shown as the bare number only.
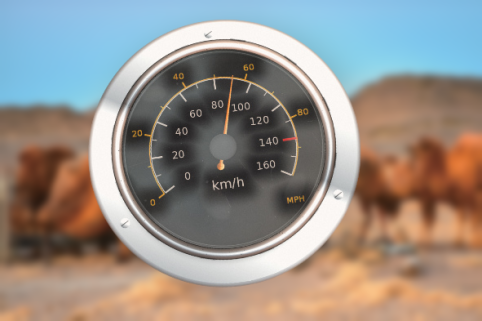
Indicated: 90
